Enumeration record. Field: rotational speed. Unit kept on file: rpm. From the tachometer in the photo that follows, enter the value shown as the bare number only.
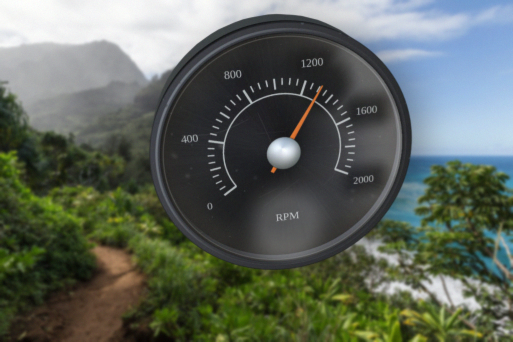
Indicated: 1300
